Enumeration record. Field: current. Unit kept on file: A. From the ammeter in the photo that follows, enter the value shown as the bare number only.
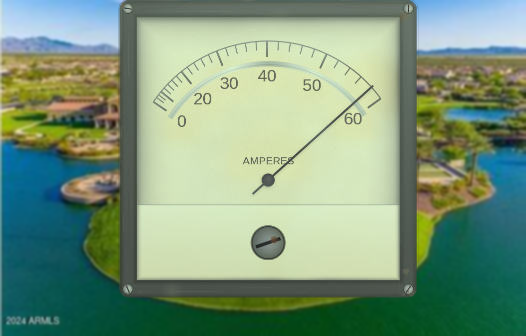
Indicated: 58
